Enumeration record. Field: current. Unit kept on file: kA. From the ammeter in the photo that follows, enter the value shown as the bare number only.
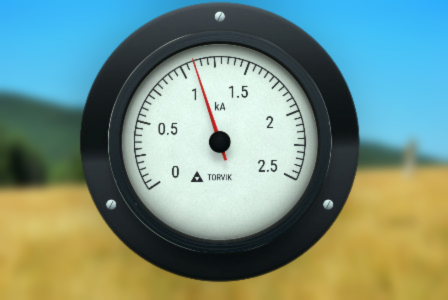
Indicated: 1.1
